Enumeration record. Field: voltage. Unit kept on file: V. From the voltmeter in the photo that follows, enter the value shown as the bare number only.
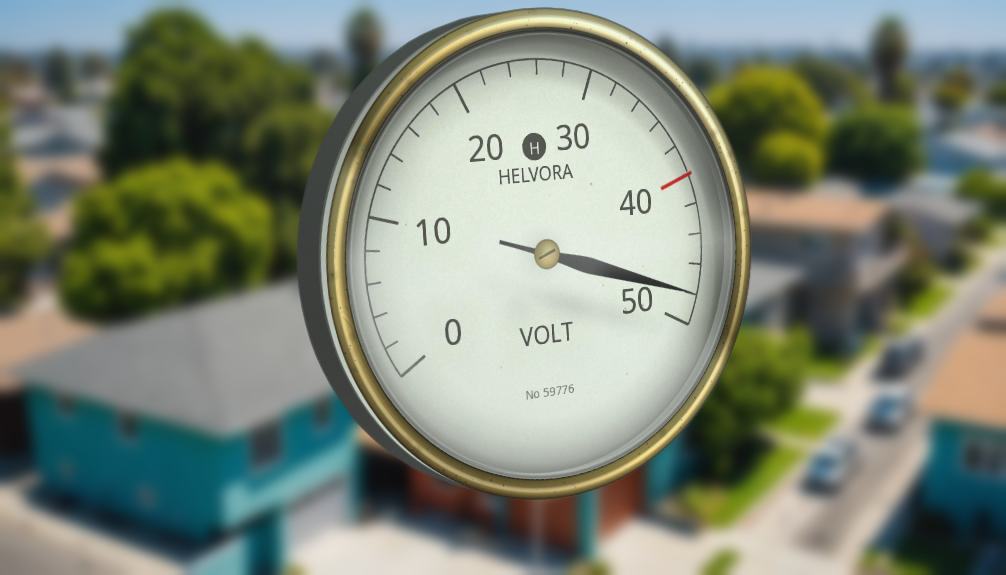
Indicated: 48
